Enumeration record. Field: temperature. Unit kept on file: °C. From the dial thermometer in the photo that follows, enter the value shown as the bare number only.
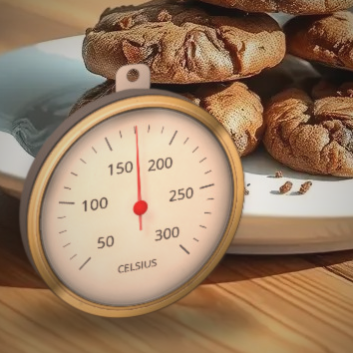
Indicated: 170
